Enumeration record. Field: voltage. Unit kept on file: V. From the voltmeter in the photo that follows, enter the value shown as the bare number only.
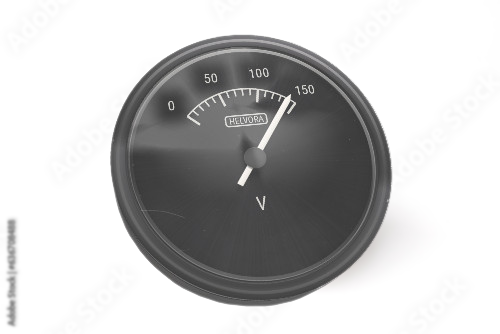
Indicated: 140
